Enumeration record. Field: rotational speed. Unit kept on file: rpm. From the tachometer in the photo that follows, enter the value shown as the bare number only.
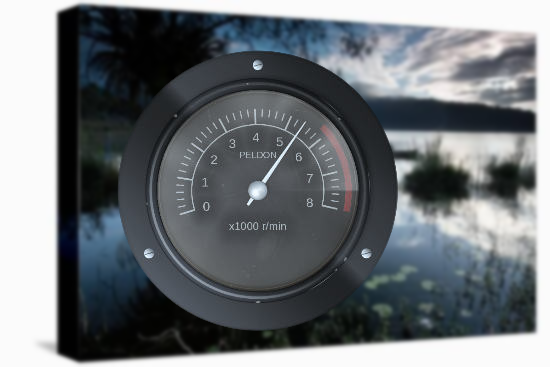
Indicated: 5400
